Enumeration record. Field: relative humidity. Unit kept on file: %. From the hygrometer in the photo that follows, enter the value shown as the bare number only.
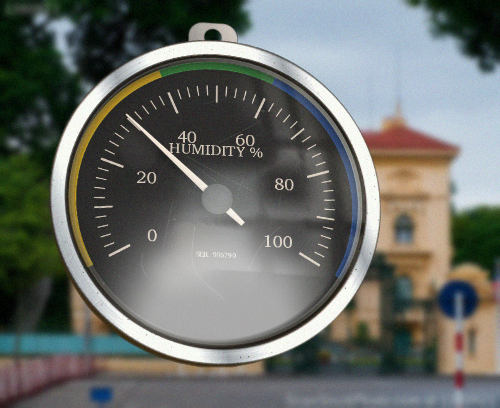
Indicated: 30
